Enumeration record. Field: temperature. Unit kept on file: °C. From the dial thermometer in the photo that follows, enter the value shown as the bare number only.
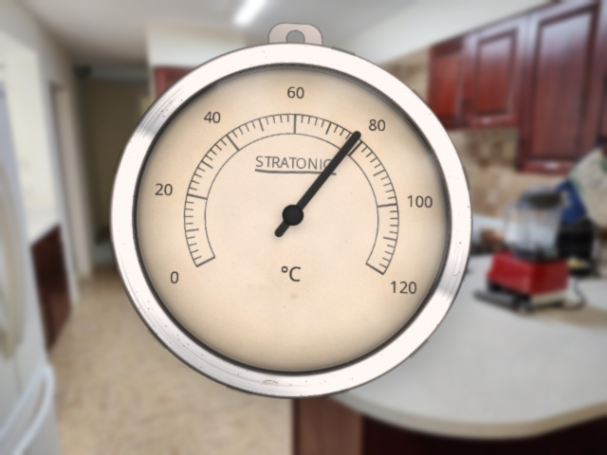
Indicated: 78
